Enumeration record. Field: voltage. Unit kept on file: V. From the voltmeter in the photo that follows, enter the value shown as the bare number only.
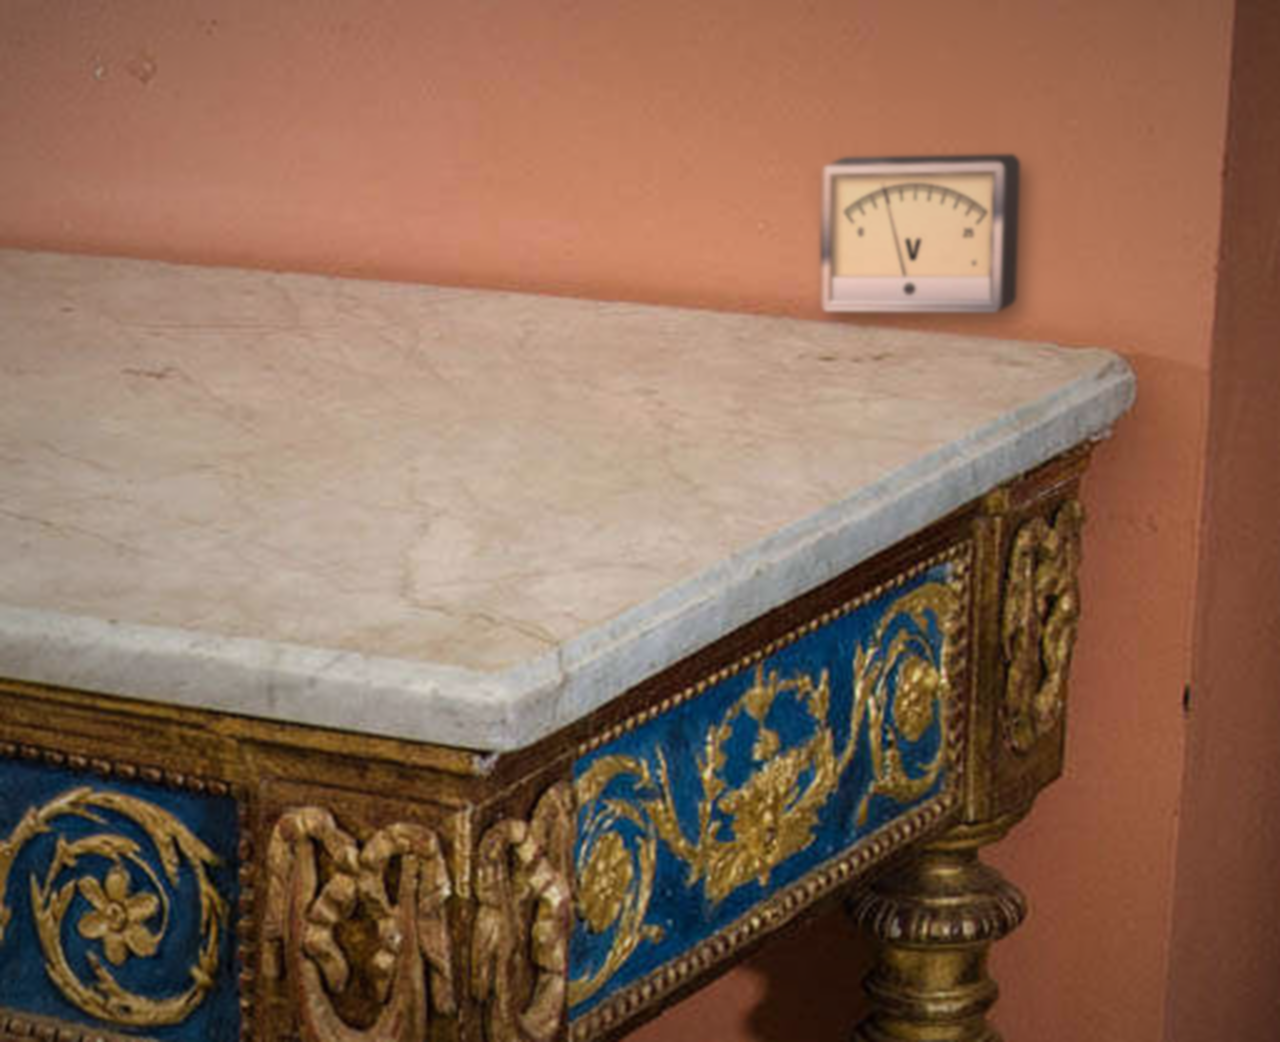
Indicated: 7.5
